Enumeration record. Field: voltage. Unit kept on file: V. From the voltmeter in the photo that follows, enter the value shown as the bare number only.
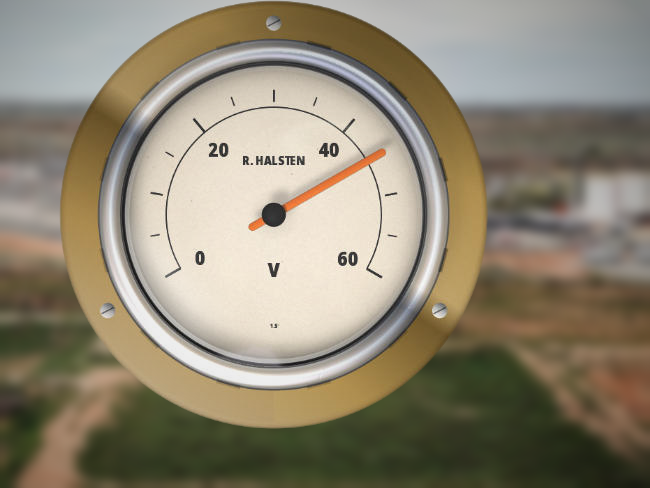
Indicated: 45
